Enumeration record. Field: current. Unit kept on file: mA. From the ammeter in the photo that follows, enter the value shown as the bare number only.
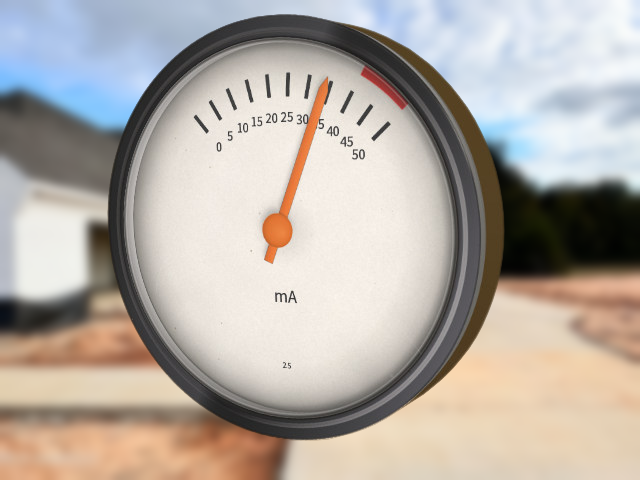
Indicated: 35
